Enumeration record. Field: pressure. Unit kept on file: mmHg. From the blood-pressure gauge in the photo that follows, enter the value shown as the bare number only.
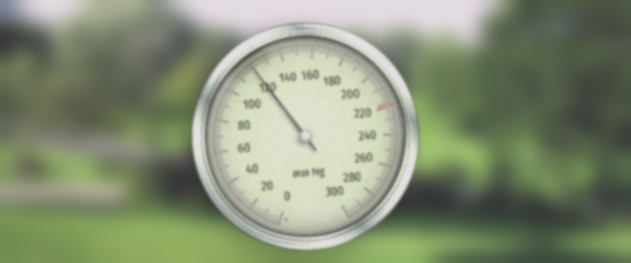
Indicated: 120
